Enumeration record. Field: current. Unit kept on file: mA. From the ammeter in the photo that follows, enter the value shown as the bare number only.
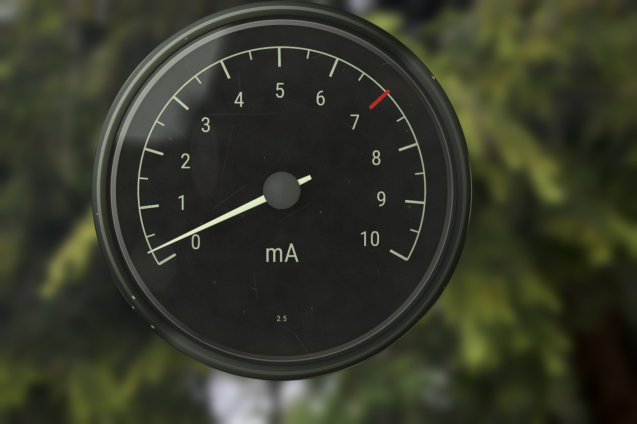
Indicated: 0.25
